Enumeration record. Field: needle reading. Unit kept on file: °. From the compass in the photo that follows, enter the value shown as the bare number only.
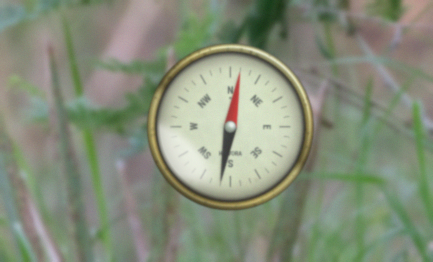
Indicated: 10
